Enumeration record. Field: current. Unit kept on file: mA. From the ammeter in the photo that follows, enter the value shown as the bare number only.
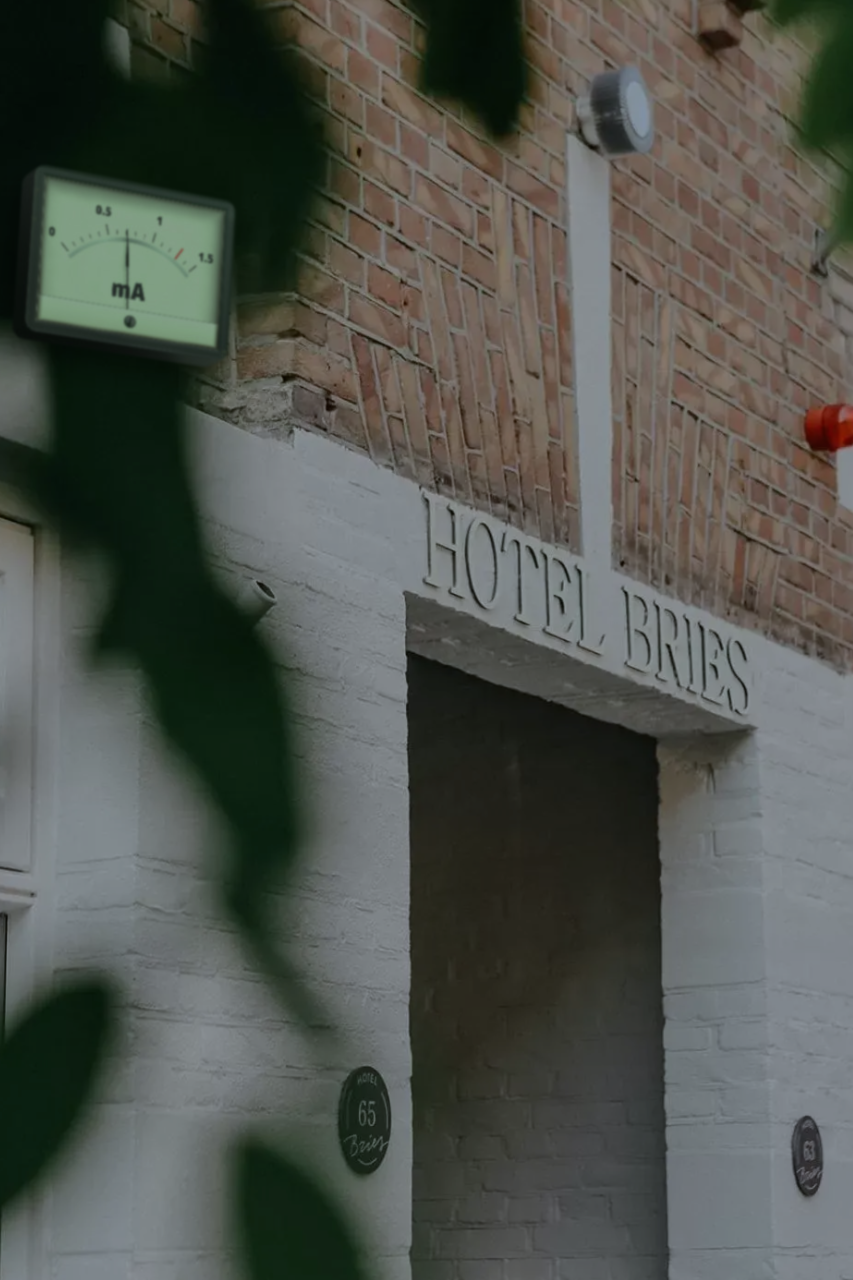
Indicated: 0.7
